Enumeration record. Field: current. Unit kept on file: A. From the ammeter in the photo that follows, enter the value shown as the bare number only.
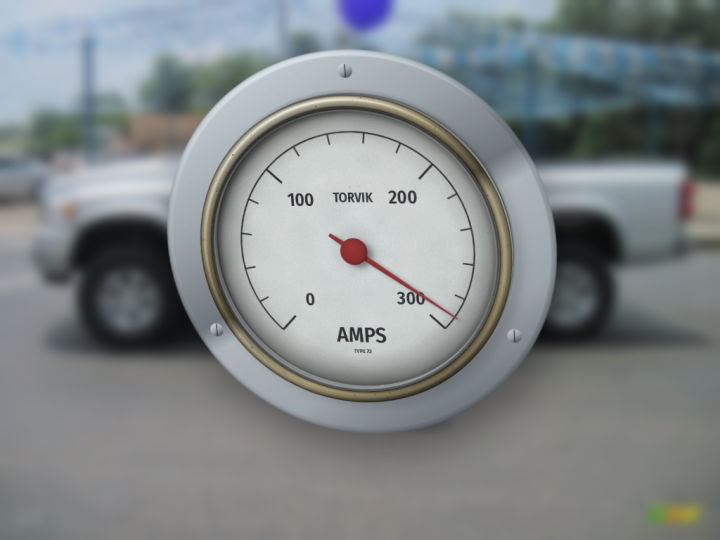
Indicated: 290
